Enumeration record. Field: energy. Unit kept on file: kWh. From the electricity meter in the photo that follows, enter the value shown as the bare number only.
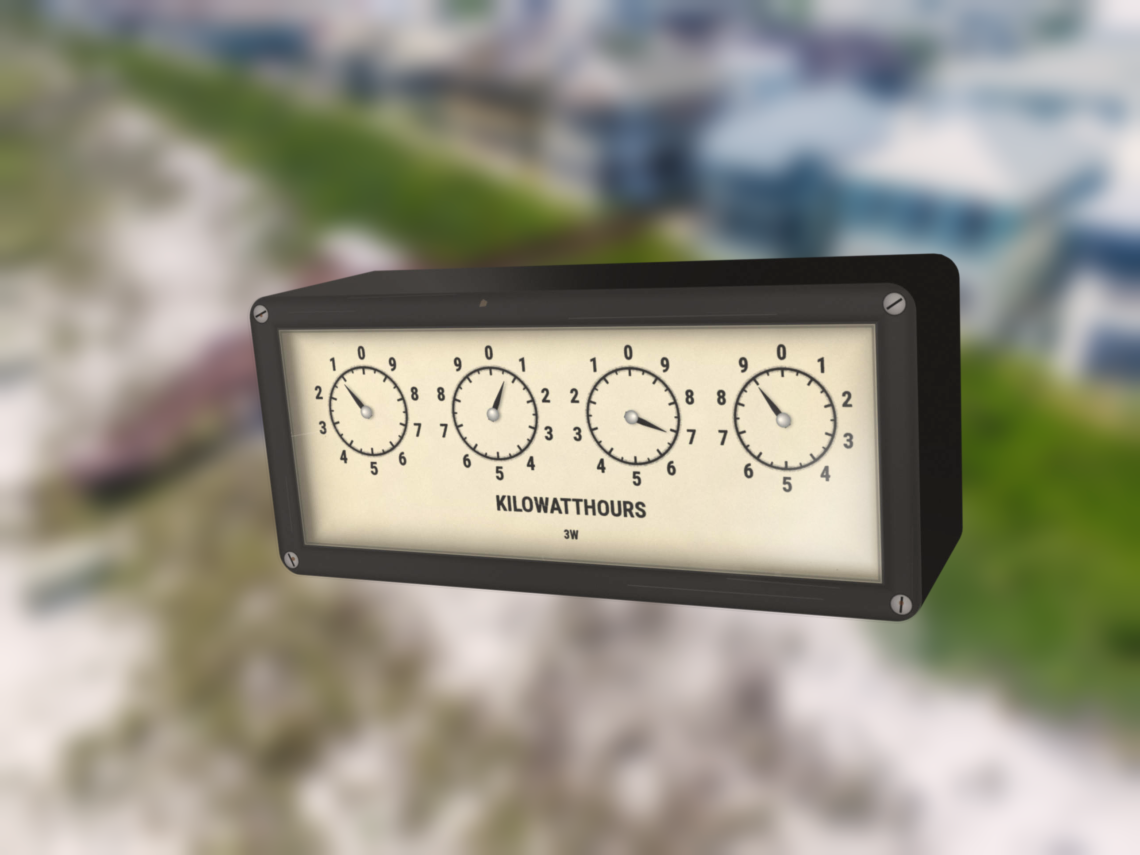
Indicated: 1069
